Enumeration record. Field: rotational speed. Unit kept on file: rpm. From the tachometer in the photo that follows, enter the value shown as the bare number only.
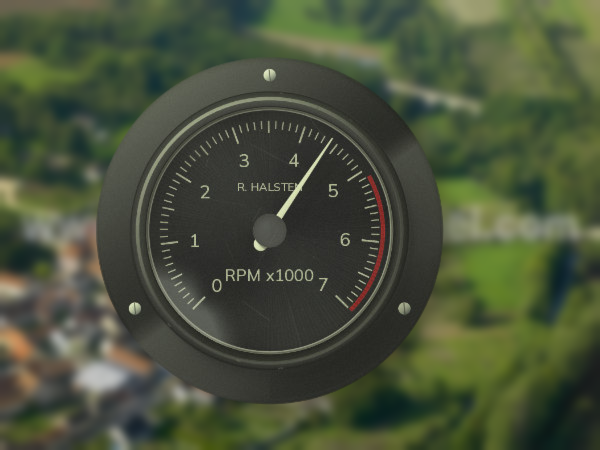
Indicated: 4400
